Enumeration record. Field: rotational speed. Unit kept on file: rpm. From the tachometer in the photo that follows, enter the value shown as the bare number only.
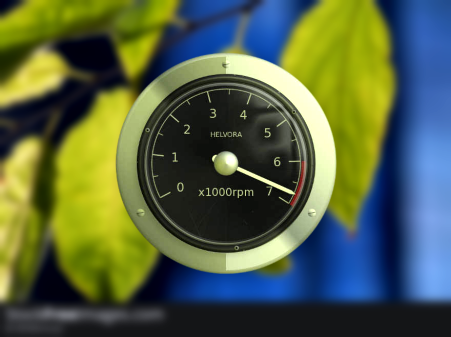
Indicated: 6750
